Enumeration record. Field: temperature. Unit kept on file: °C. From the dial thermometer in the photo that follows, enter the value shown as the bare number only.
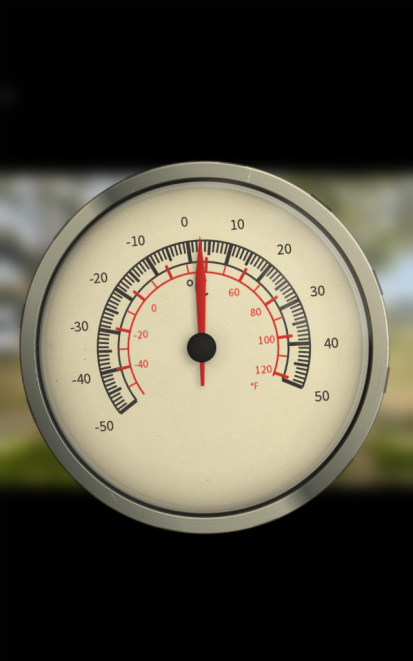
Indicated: 3
